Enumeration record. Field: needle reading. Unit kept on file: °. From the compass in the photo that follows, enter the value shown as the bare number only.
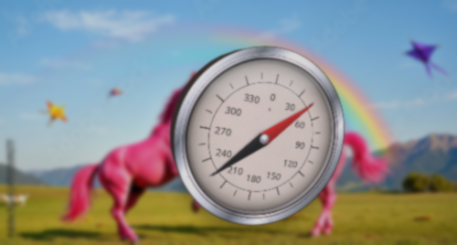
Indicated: 45
